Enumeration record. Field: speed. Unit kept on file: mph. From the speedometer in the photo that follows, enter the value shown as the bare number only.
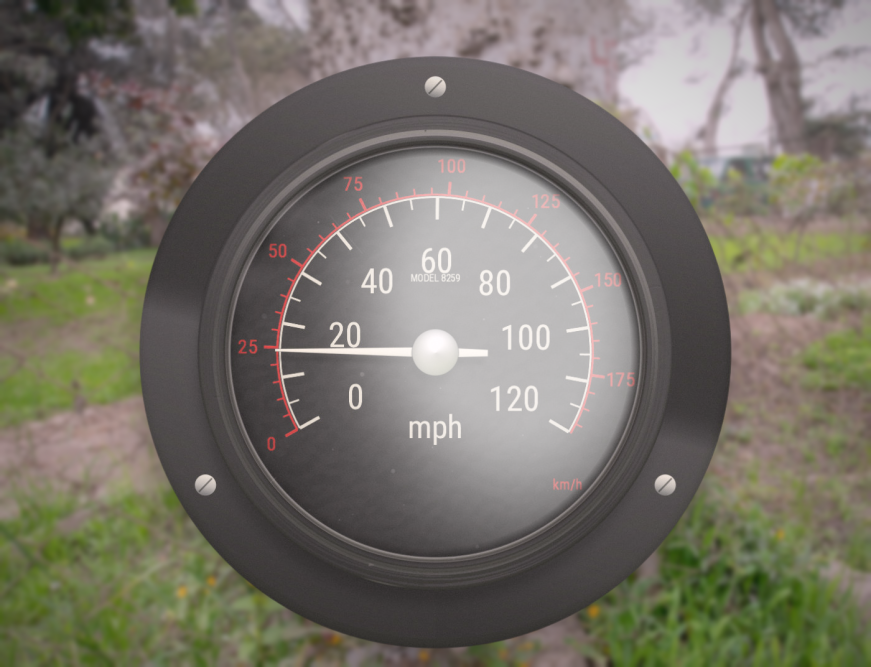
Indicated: 15
